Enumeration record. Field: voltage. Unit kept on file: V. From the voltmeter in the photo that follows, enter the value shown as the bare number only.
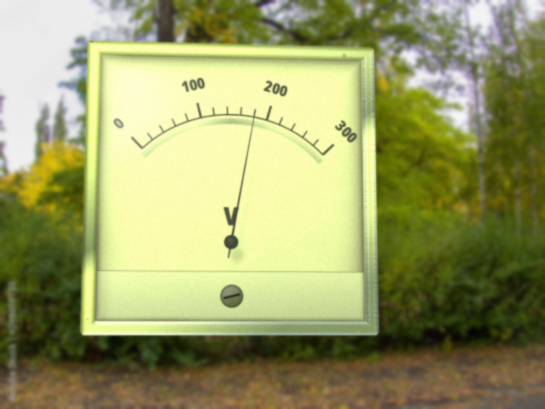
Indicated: 180
